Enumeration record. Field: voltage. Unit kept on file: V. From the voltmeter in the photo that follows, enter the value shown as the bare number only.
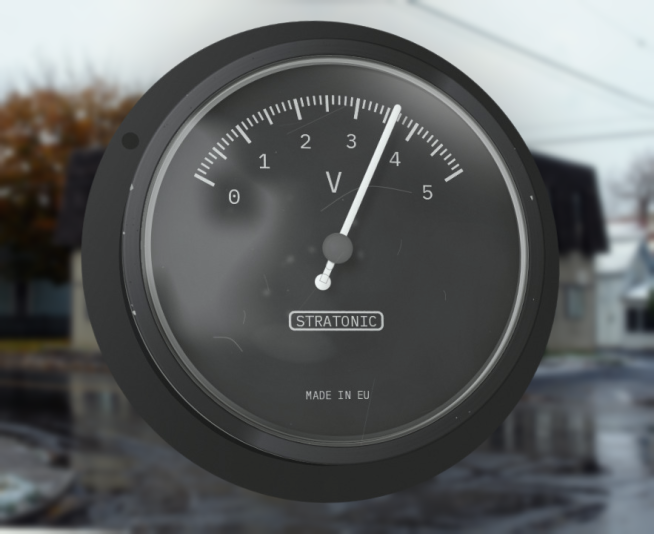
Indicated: 3.6
